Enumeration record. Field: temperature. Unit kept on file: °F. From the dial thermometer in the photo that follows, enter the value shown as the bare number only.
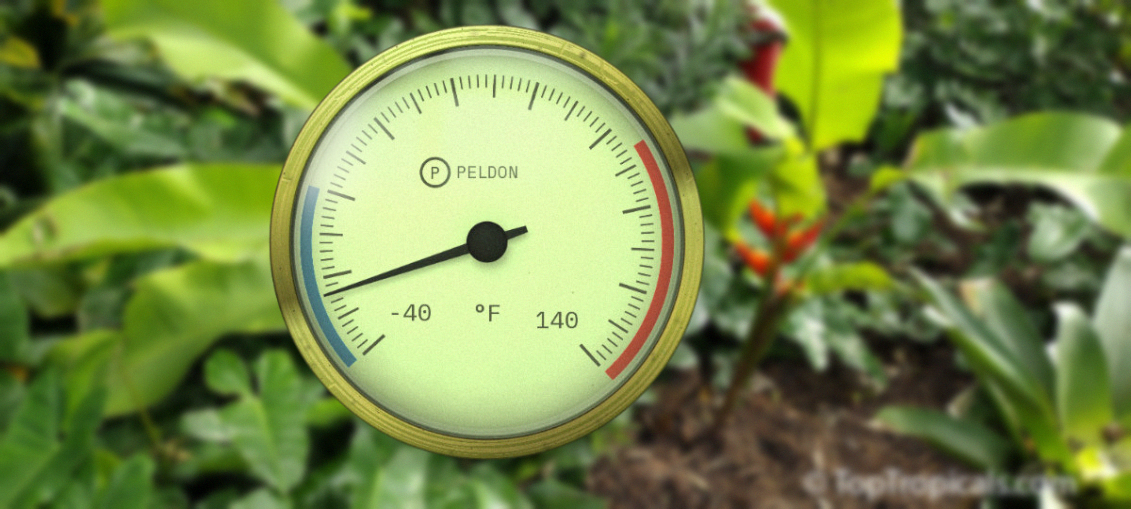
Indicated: -24
